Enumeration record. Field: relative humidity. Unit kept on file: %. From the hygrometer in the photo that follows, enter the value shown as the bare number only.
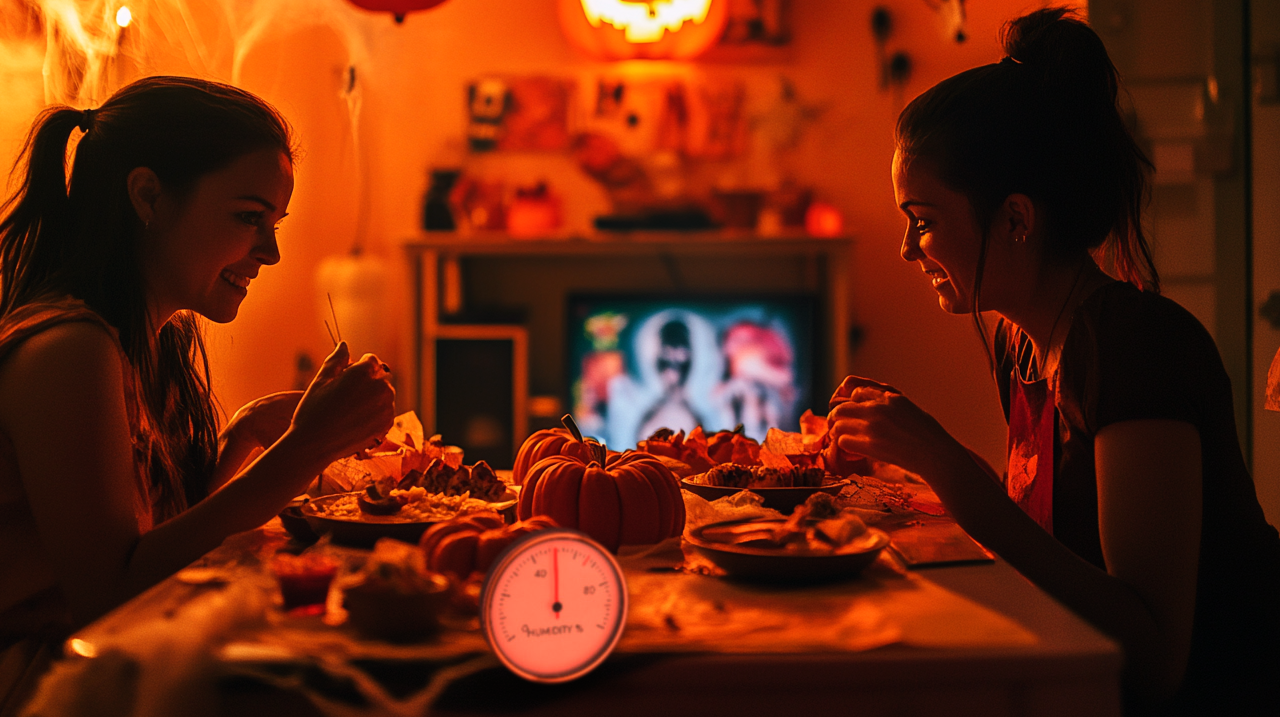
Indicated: 50
